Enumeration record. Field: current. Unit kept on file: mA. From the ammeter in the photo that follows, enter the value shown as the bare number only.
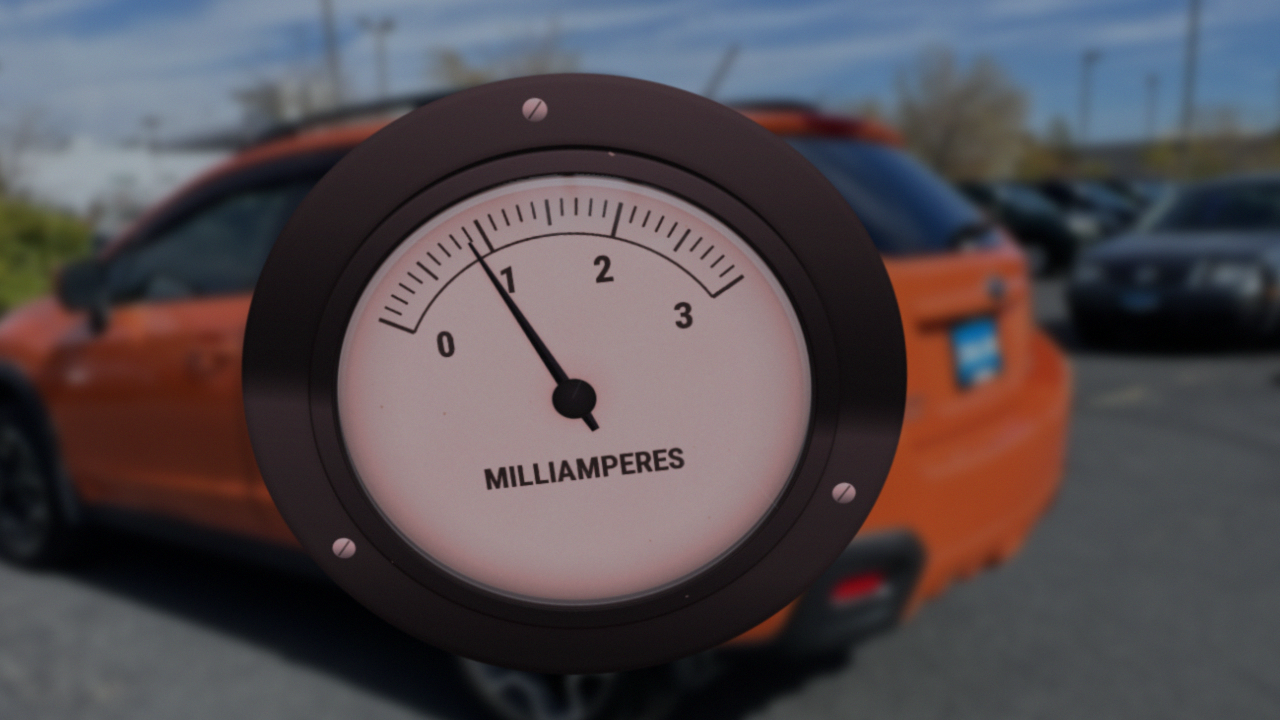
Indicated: 0.9
